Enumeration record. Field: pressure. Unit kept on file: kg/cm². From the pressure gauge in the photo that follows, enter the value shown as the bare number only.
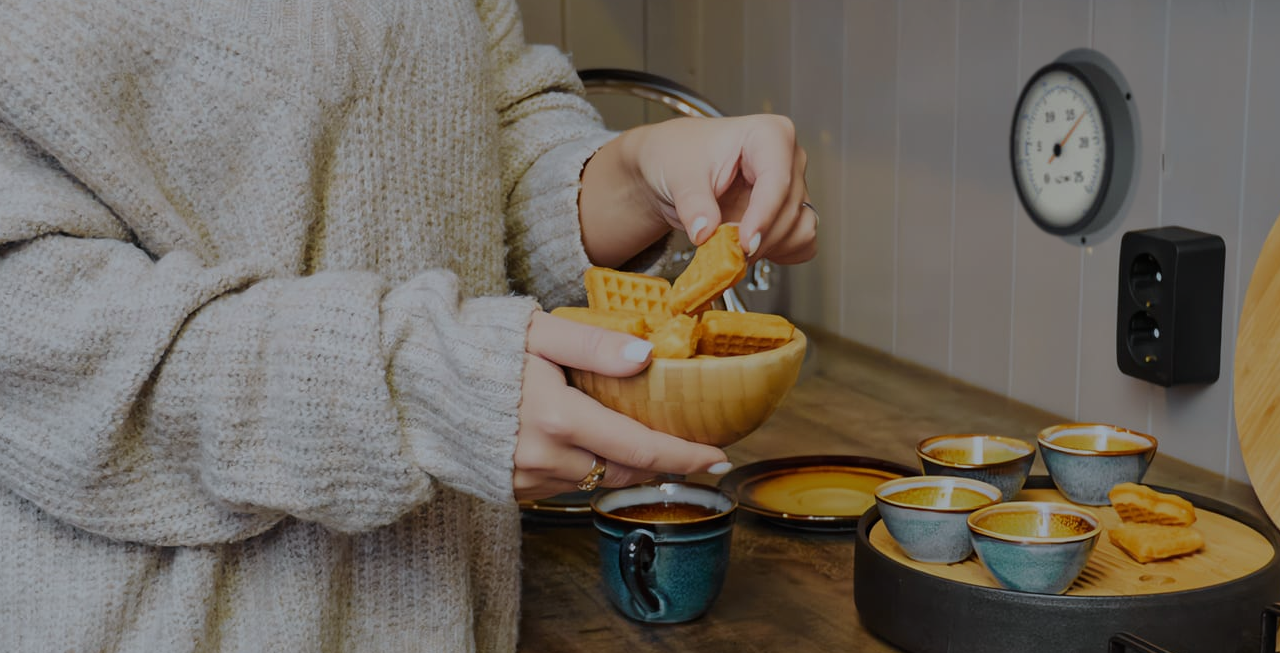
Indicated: 17.5
